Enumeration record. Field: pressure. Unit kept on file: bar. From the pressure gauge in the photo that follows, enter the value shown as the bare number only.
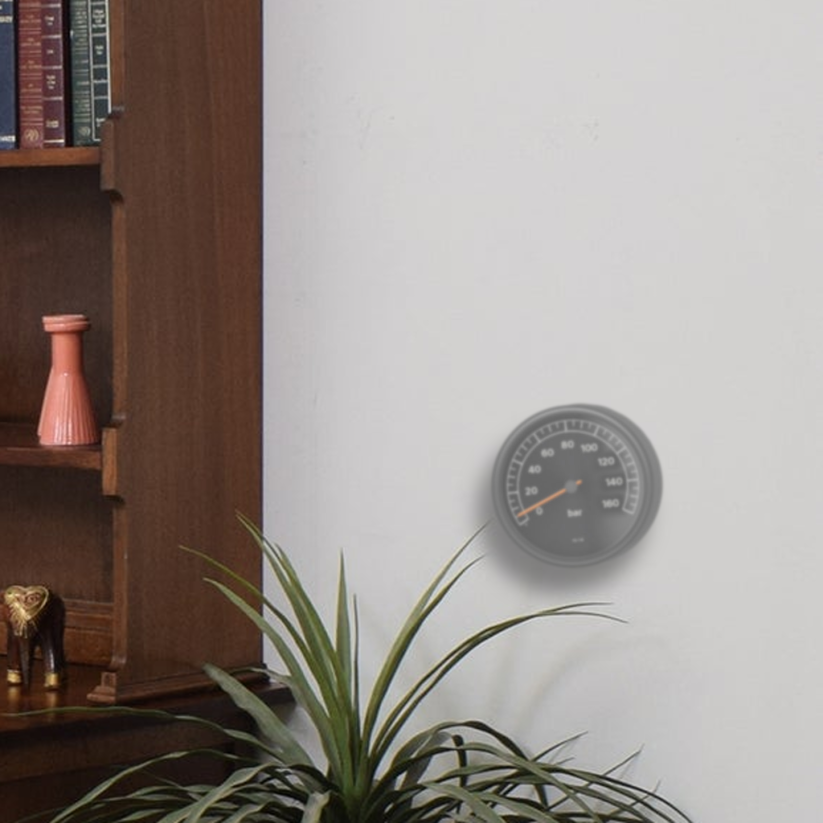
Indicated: 5
